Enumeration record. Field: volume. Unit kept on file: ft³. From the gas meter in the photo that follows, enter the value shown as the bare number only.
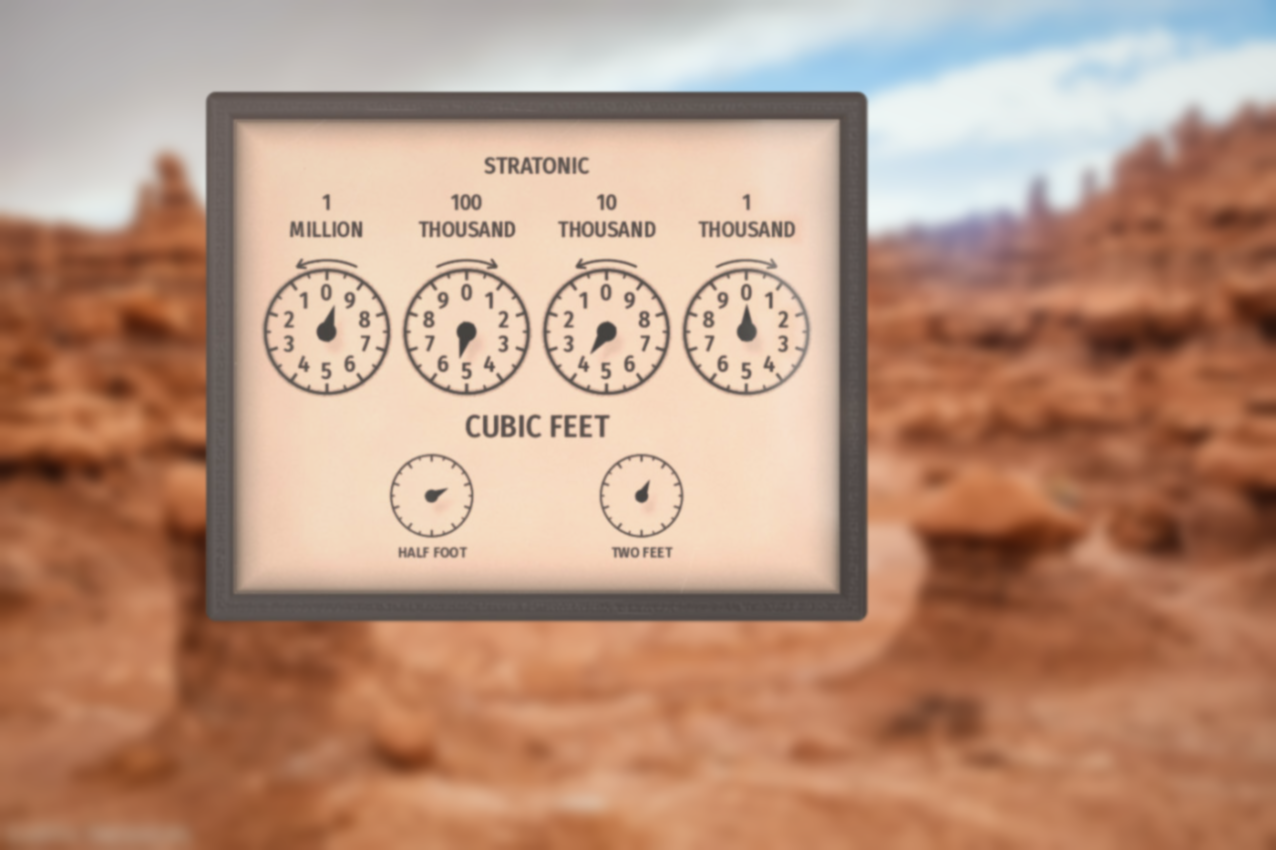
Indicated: 954000
